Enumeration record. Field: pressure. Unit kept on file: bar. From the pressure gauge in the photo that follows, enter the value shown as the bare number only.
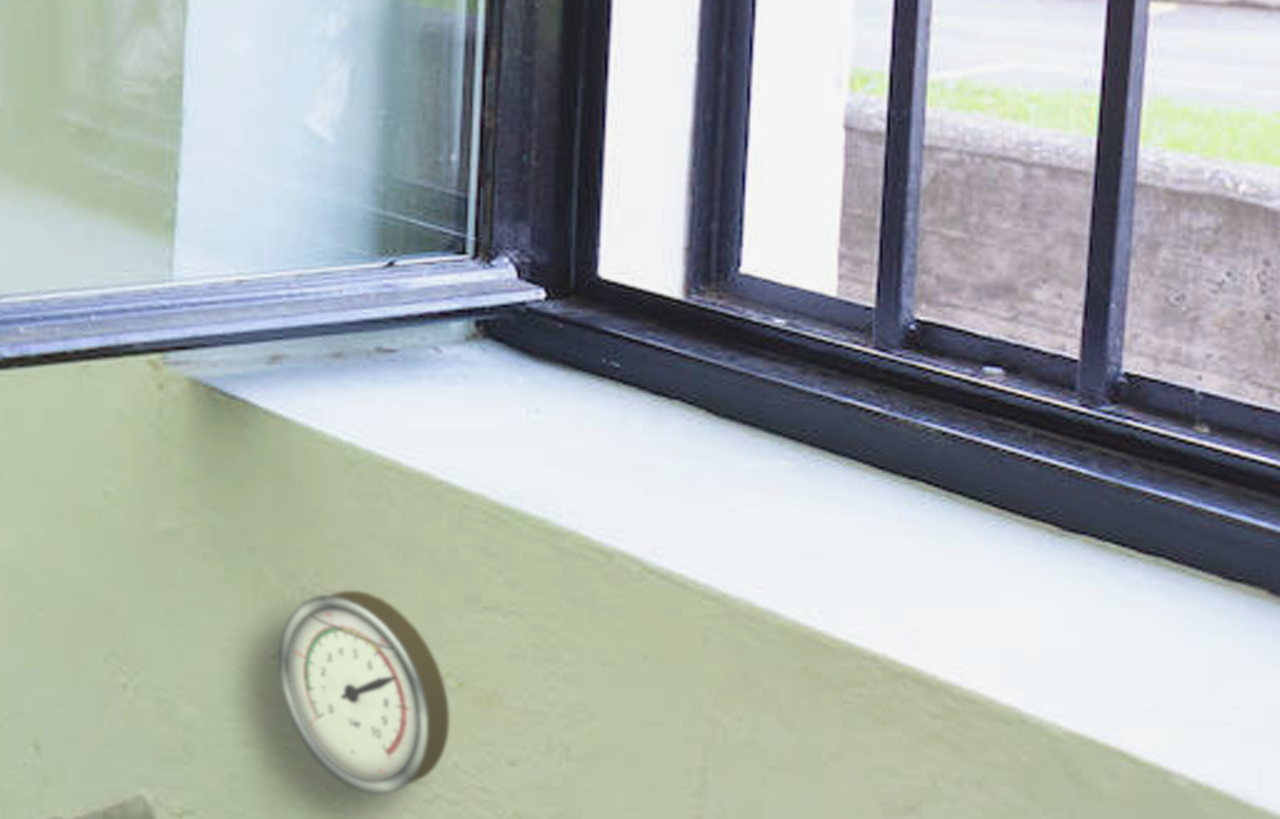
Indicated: 7
